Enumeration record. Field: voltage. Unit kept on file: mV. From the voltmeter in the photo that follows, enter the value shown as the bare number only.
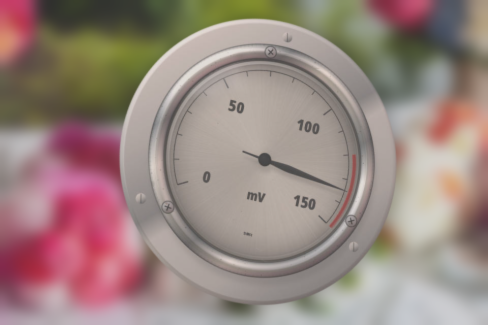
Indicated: 135
